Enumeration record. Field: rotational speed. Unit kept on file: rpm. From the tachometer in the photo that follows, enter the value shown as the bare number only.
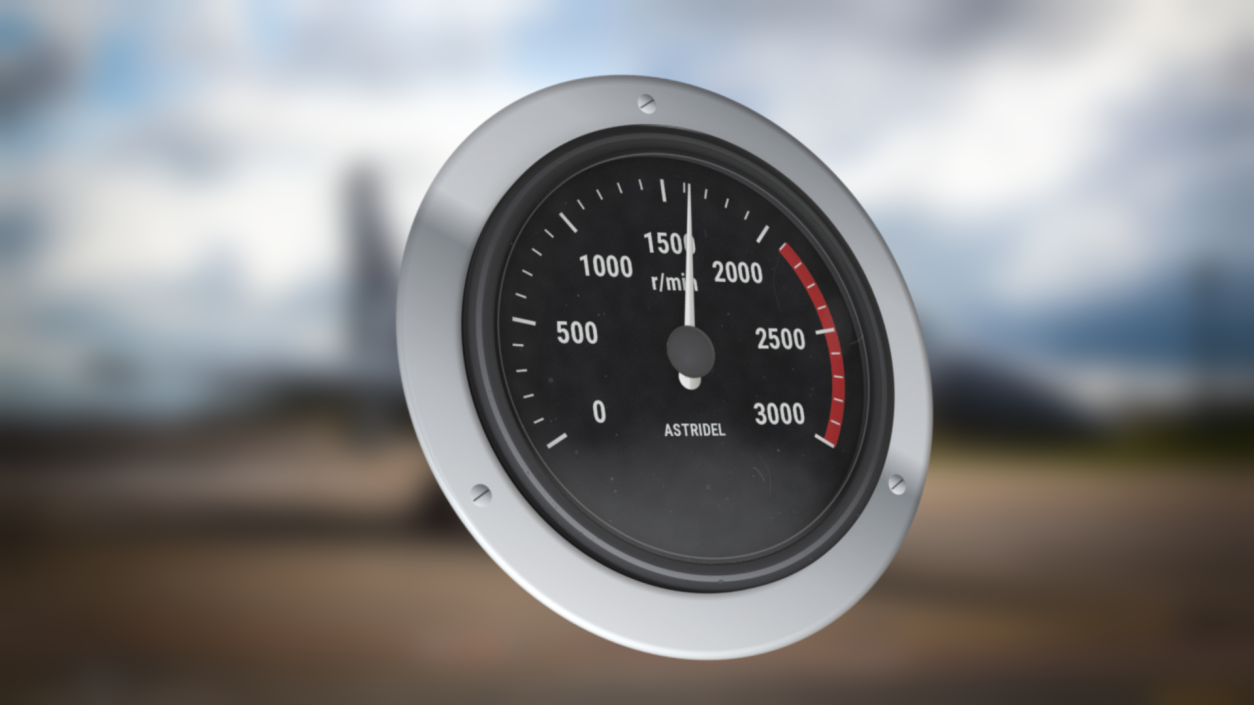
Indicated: 1600
